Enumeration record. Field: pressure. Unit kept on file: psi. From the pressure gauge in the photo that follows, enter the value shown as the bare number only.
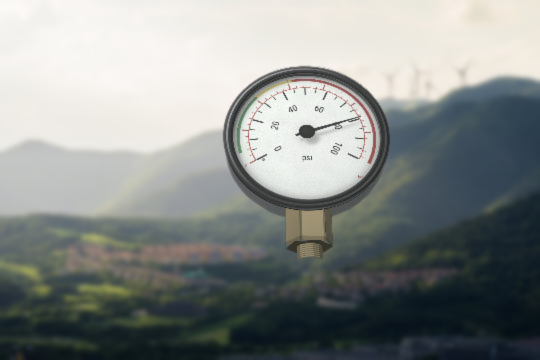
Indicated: 80
